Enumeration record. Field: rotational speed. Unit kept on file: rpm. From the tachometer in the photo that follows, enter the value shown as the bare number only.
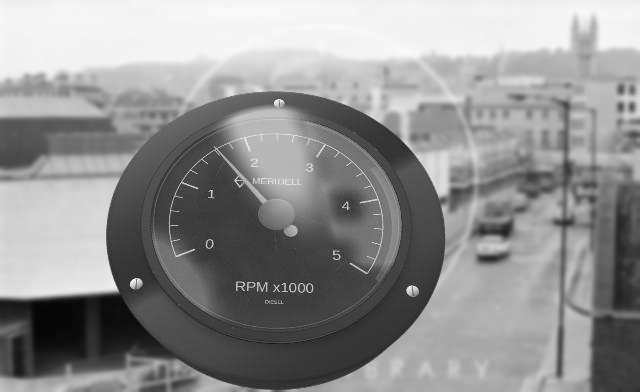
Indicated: 1600
